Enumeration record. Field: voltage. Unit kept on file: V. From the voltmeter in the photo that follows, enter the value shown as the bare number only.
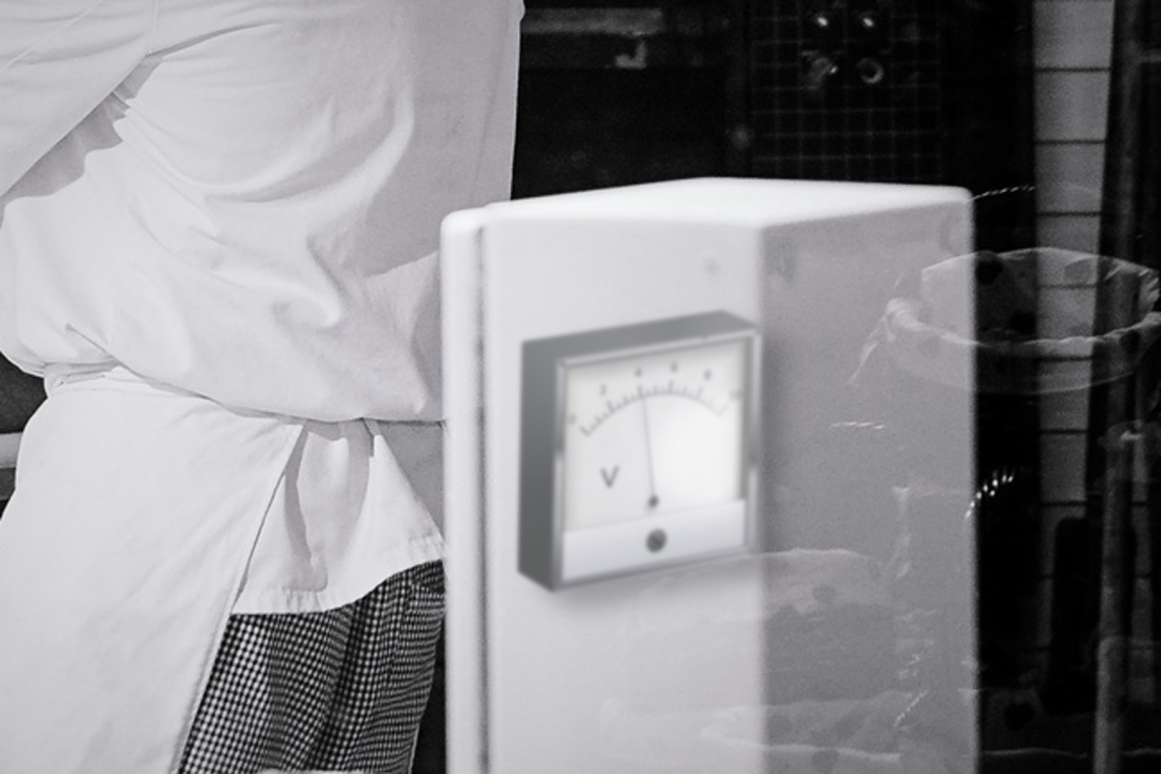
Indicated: 4
